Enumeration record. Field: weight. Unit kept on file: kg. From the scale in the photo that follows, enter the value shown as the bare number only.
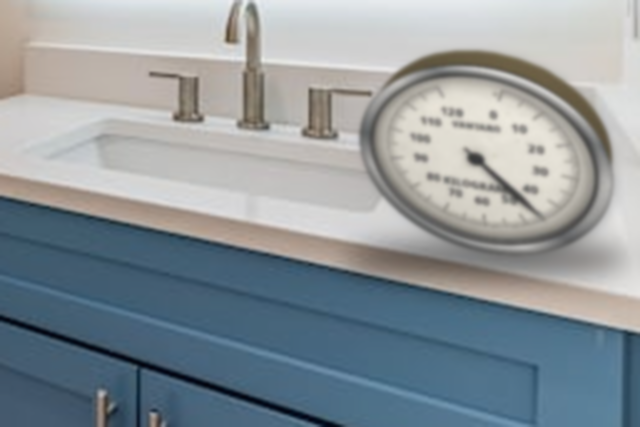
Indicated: 45
